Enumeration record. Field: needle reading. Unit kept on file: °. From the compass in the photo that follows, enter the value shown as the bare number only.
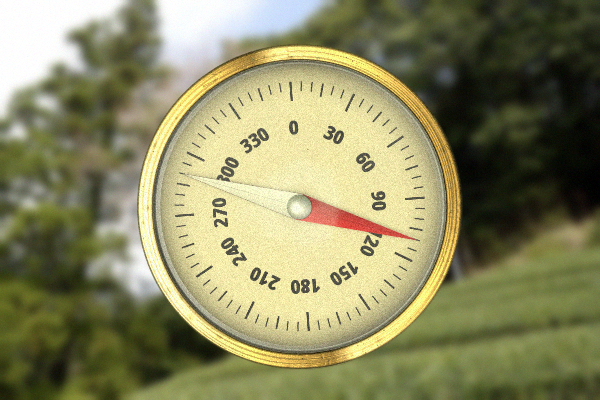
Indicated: 110
